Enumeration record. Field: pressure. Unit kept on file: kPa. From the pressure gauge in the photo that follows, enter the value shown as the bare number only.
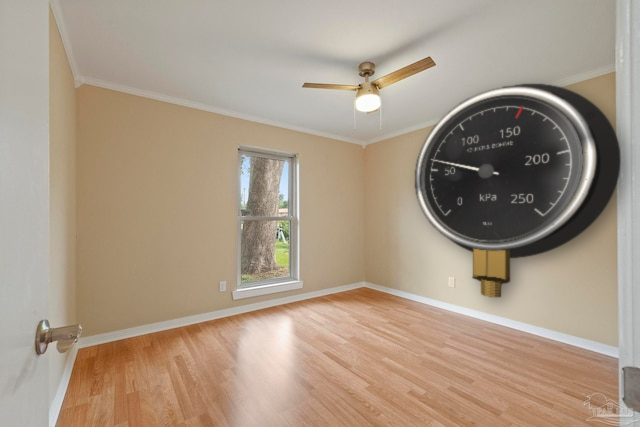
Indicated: 60
